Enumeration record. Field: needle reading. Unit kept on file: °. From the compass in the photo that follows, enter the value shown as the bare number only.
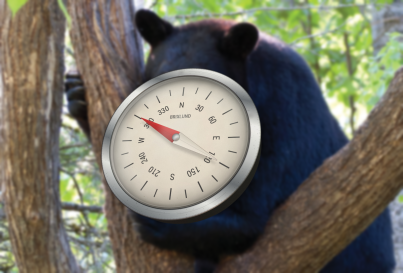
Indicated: 300
